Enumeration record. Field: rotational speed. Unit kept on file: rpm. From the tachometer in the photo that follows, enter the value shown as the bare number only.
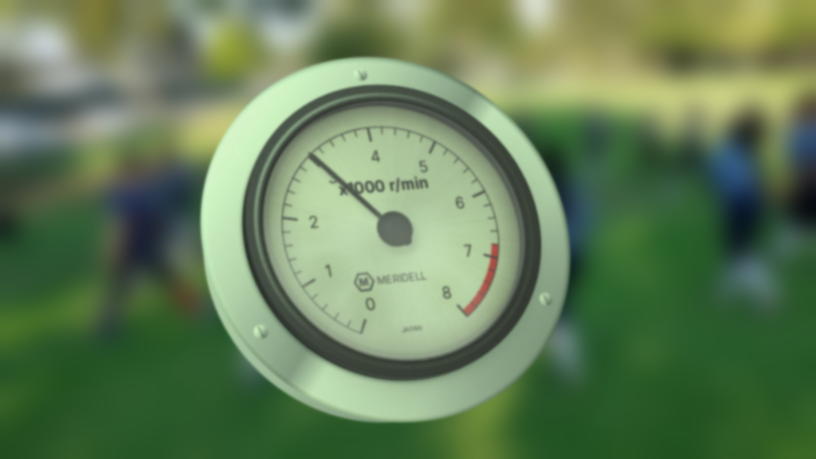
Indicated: 3000
